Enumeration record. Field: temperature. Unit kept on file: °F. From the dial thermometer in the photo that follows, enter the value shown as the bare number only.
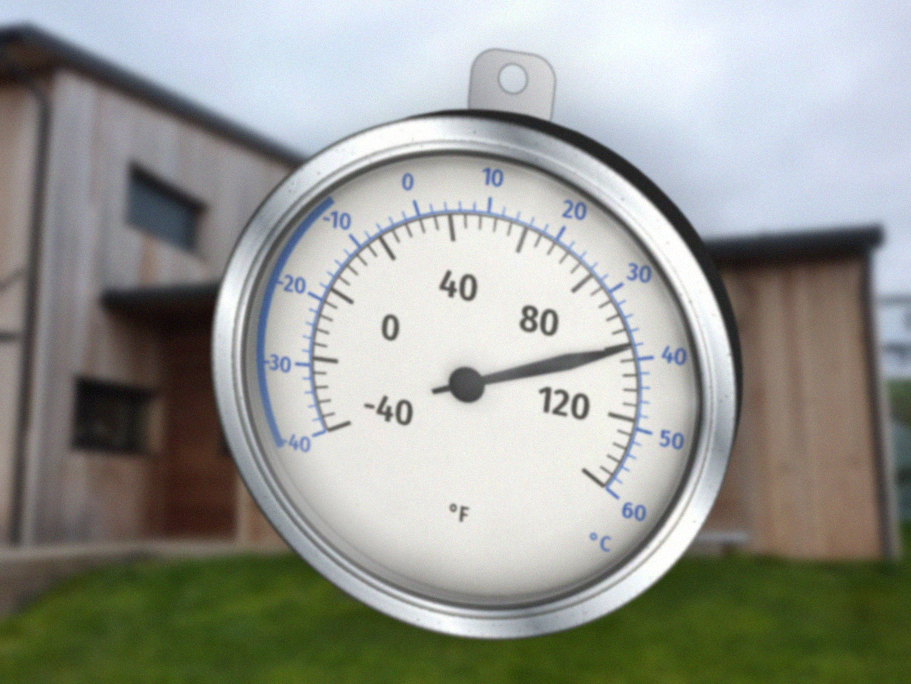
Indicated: 100
